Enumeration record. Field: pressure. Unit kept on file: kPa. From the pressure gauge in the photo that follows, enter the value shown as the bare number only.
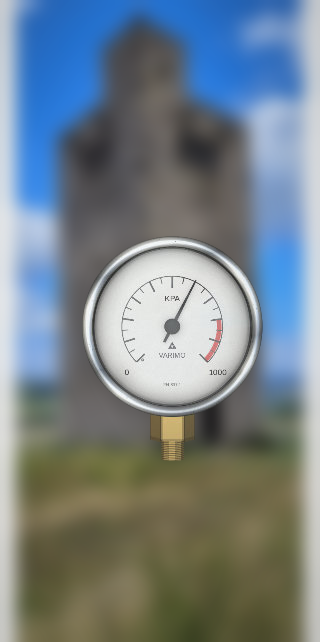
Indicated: 600
